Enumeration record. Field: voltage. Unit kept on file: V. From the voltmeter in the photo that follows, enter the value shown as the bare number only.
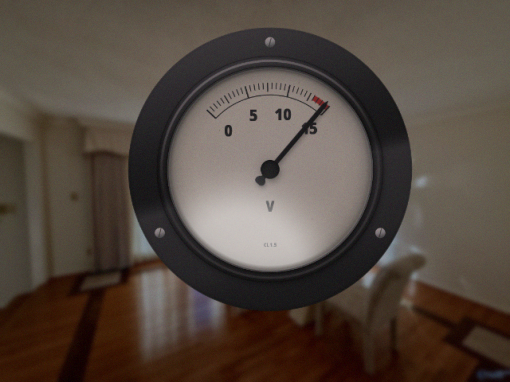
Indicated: 14.5
